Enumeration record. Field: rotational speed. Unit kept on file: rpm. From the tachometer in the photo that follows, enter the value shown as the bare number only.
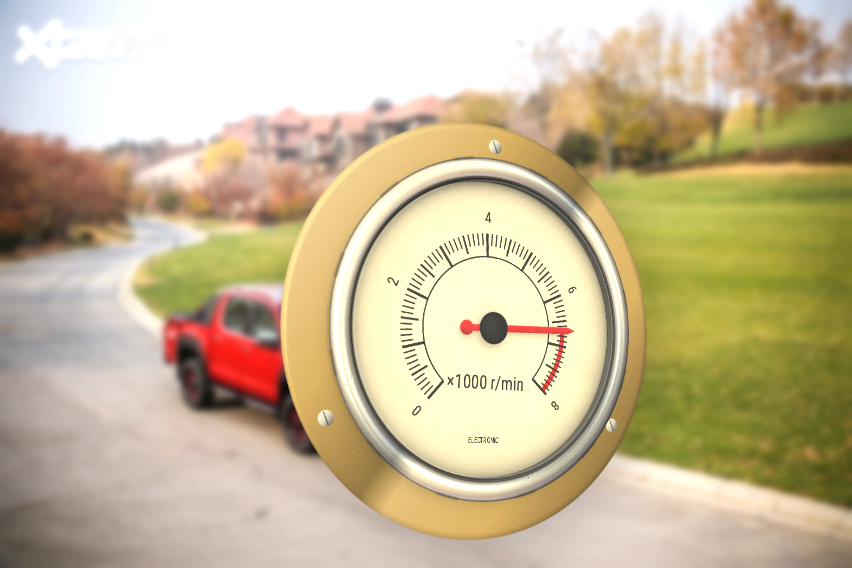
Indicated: 6700
